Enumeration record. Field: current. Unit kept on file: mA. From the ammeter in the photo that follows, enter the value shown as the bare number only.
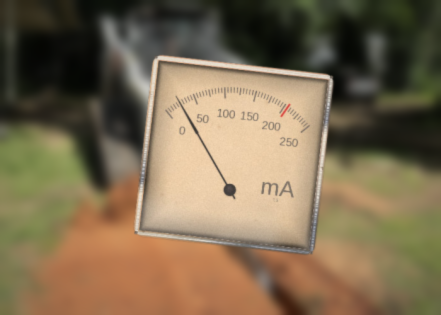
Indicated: 25
